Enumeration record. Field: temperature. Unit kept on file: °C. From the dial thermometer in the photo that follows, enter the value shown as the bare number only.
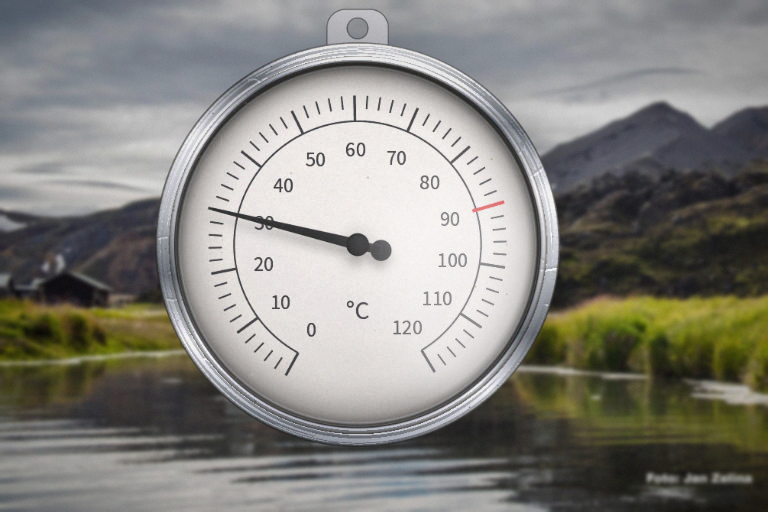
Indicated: 30
